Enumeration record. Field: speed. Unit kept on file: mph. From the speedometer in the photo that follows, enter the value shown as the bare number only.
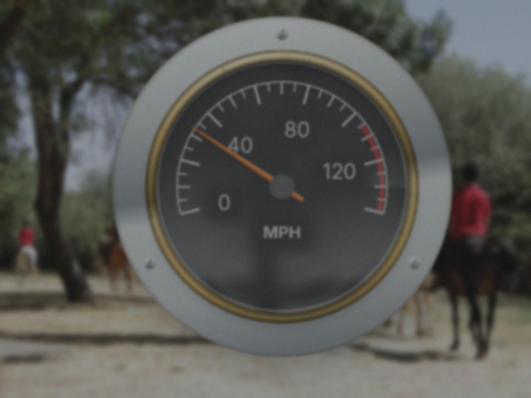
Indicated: 32.5
